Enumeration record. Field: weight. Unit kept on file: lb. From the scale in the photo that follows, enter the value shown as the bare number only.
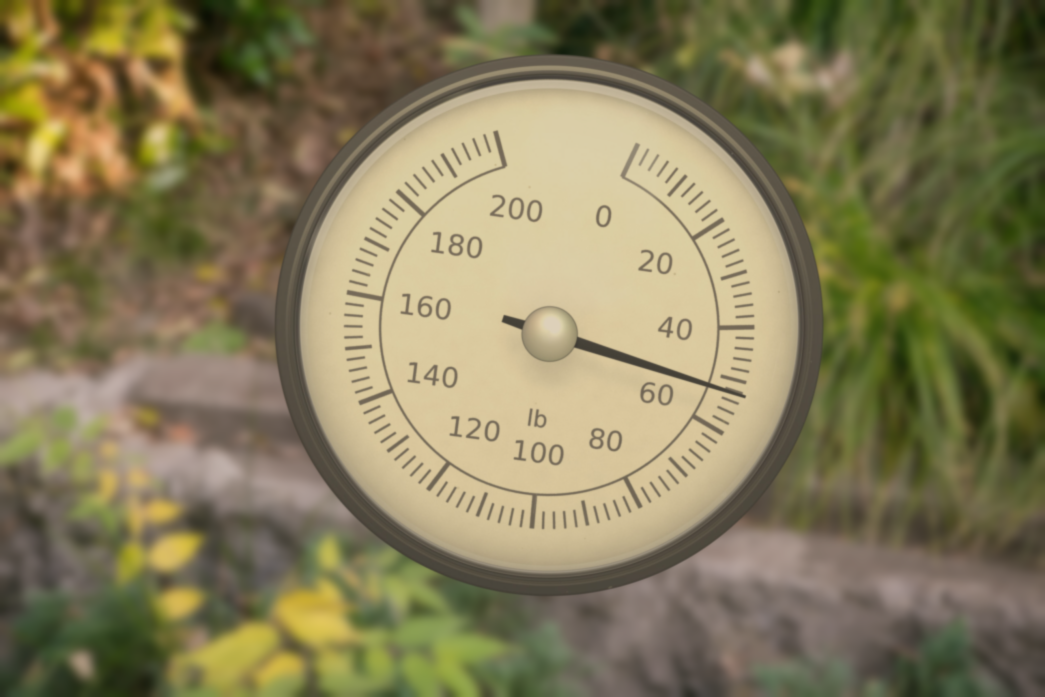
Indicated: 52
